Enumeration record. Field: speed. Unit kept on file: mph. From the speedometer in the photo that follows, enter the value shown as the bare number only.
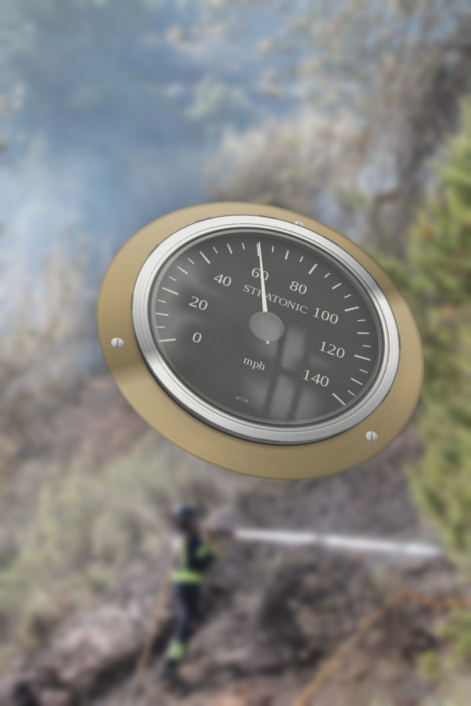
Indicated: 60
